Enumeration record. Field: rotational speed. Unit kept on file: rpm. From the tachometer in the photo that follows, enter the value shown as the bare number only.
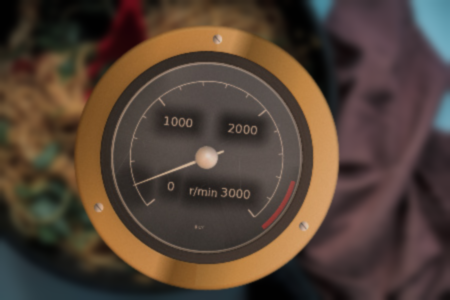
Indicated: 200
